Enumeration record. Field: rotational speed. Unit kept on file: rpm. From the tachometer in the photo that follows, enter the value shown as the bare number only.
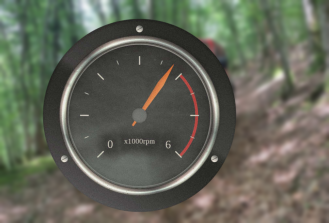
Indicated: 3750
